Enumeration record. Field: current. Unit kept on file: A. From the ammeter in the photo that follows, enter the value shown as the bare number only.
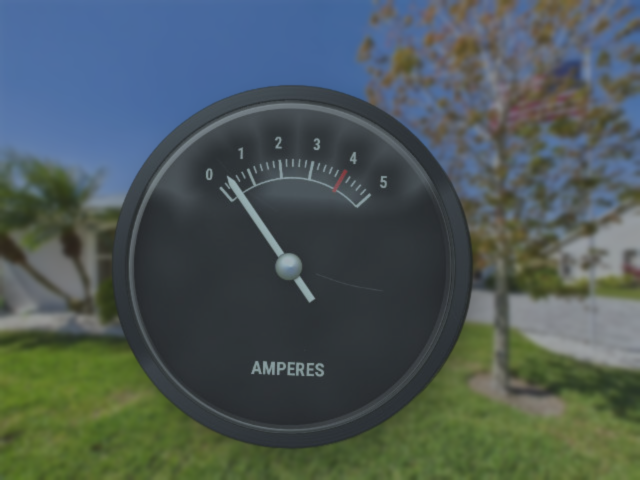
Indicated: 0.4
